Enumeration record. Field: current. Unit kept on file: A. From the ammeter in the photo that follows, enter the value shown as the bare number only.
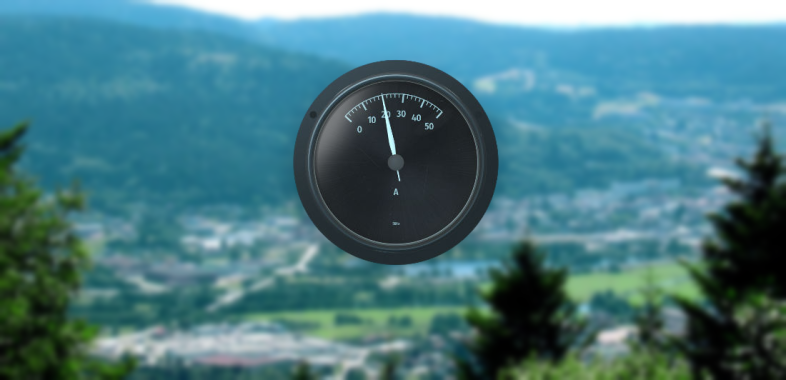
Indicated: 20
